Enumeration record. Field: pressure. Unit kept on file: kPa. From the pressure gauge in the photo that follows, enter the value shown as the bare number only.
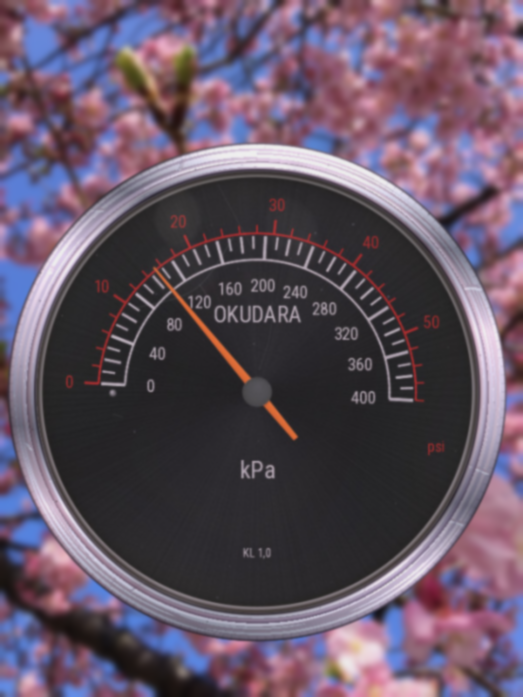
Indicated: 105
